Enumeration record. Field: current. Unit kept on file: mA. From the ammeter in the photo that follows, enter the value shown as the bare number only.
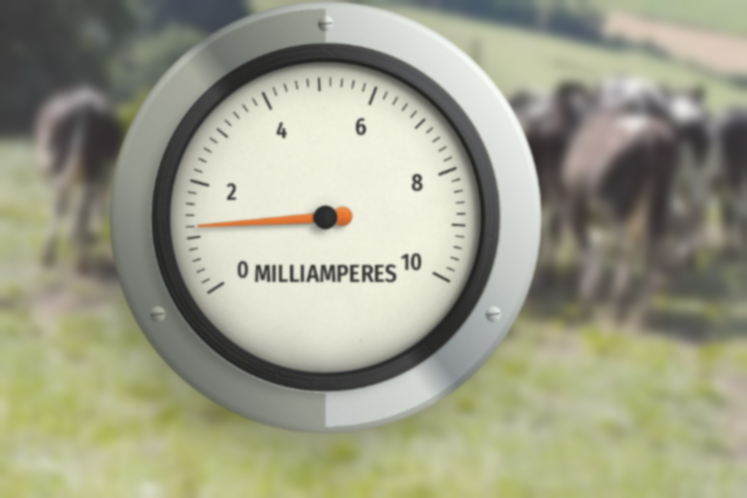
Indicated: 1.2
